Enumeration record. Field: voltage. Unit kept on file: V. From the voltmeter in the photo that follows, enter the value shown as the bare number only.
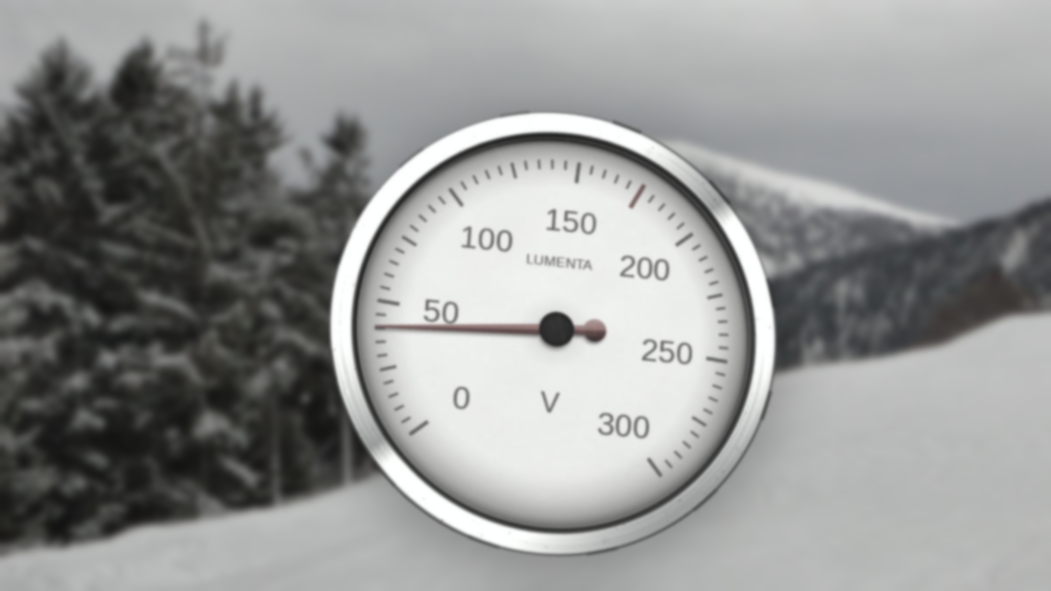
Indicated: 40
